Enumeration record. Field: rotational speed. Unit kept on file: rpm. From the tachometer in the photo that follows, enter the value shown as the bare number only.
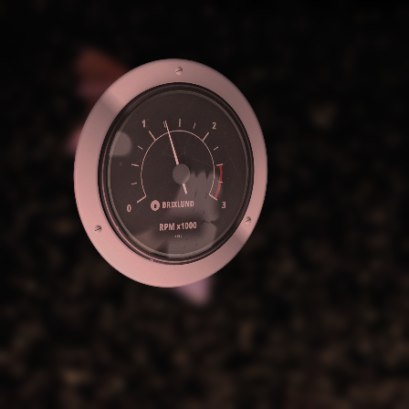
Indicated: 1250
